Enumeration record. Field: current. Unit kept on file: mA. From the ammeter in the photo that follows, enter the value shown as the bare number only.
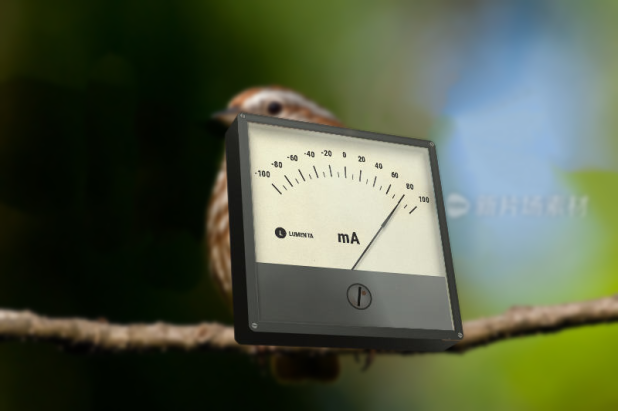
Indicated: 80
